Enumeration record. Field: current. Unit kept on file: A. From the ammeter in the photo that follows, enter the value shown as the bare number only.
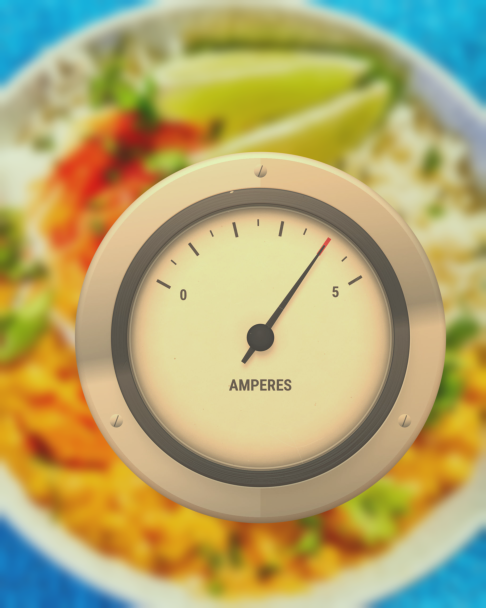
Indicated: 4
